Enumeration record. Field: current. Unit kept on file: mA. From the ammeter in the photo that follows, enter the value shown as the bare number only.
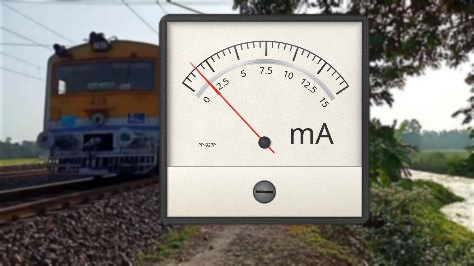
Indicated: 1.5
